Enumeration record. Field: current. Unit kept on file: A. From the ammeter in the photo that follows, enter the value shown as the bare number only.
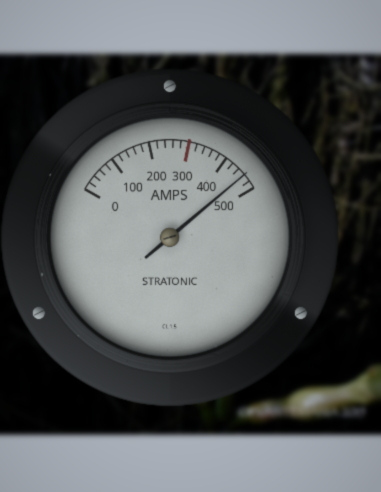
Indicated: 460
